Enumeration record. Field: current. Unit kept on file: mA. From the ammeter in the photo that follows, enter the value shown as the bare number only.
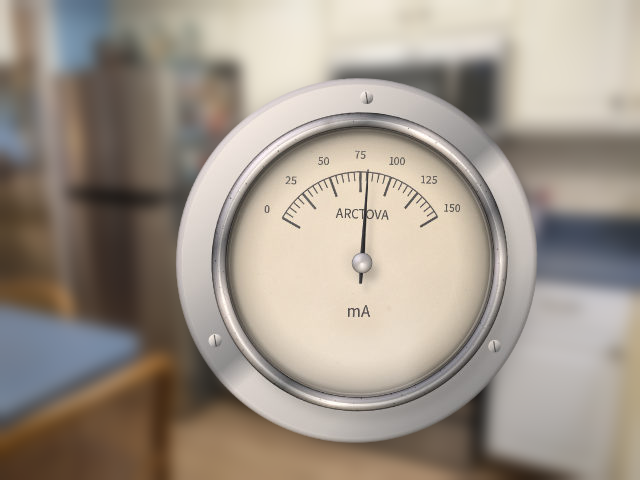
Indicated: 80
